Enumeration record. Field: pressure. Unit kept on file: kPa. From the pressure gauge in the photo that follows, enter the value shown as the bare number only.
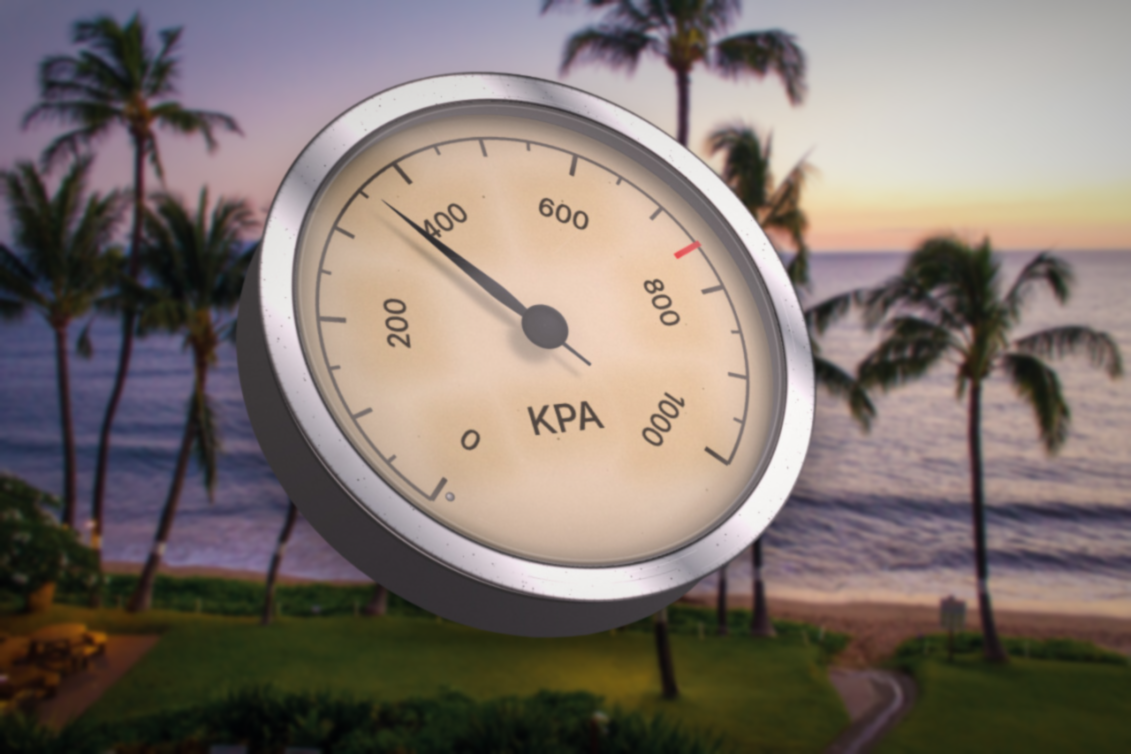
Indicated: 350
